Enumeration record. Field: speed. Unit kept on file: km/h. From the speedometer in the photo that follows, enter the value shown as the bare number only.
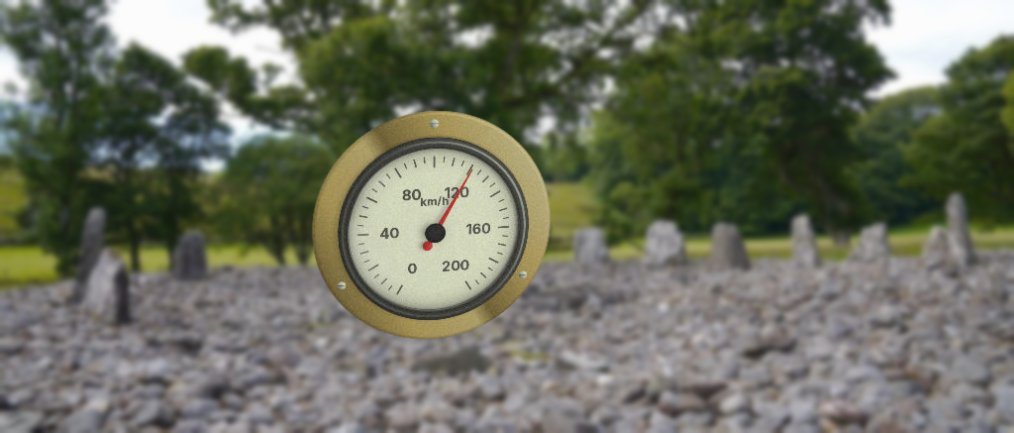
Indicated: 120
